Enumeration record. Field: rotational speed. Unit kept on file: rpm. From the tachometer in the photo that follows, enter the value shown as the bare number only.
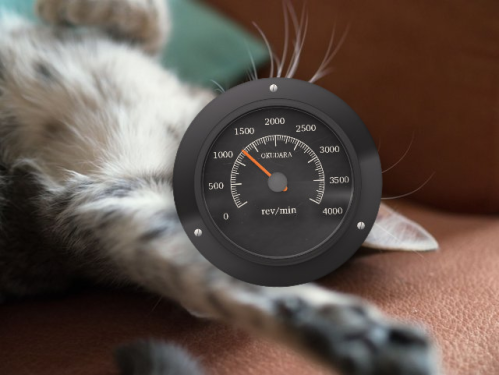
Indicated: 1250
